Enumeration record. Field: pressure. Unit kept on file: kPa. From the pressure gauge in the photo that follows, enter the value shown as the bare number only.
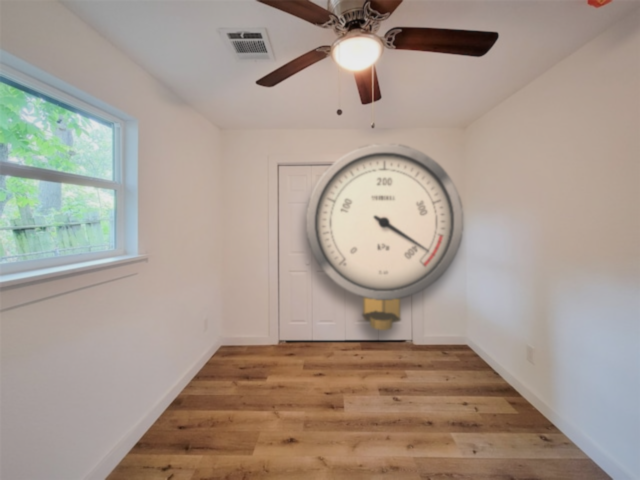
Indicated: 380
